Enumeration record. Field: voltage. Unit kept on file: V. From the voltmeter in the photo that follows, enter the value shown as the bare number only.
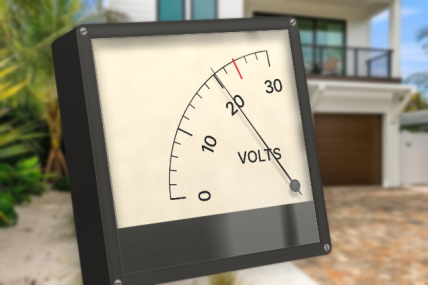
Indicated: 20
